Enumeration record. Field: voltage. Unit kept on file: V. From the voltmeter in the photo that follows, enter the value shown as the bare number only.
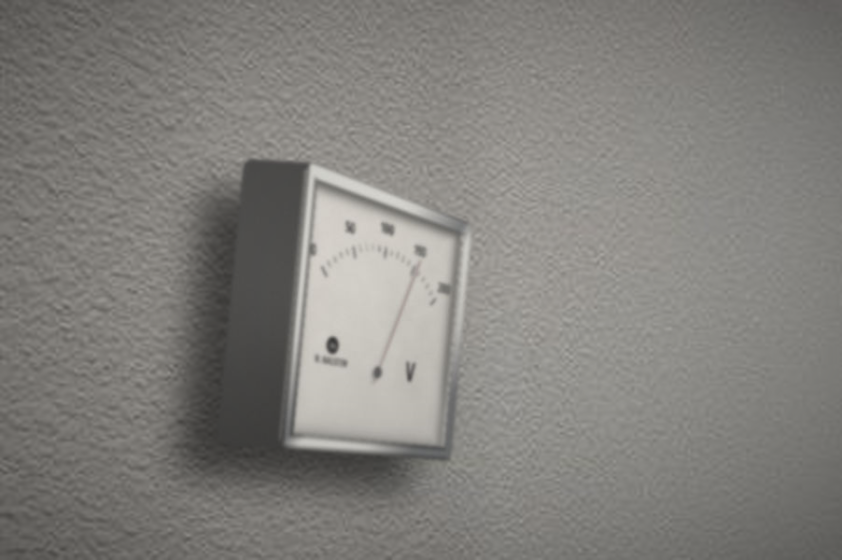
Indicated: 150
